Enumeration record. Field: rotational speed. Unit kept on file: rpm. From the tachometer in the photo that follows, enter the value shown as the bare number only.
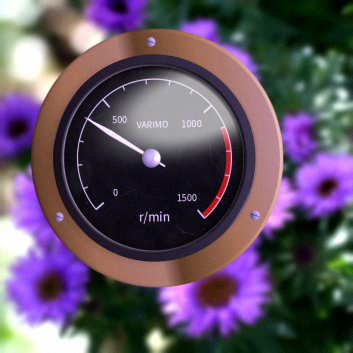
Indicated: 400
